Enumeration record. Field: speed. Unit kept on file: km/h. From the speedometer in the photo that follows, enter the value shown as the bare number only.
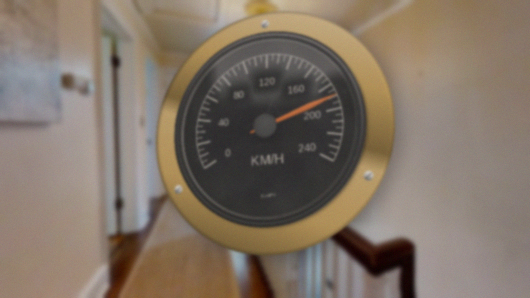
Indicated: 190
